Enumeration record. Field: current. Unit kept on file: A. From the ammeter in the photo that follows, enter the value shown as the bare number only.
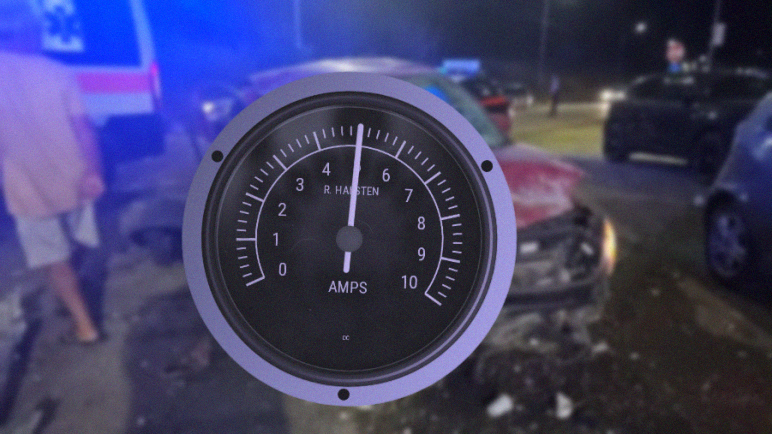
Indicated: 5
